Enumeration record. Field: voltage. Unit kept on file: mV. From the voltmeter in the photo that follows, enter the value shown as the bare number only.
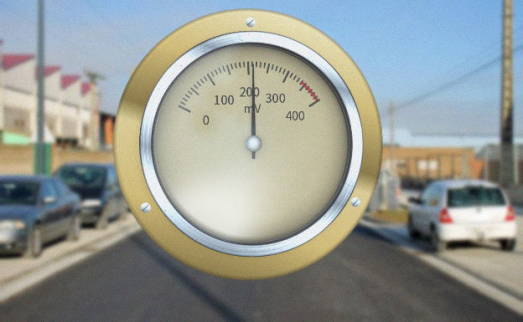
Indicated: 210
